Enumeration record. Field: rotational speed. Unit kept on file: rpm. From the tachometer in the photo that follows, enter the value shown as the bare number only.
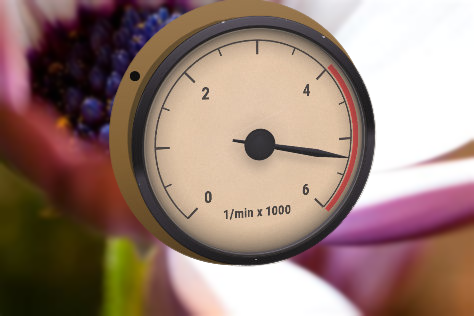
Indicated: 5250
